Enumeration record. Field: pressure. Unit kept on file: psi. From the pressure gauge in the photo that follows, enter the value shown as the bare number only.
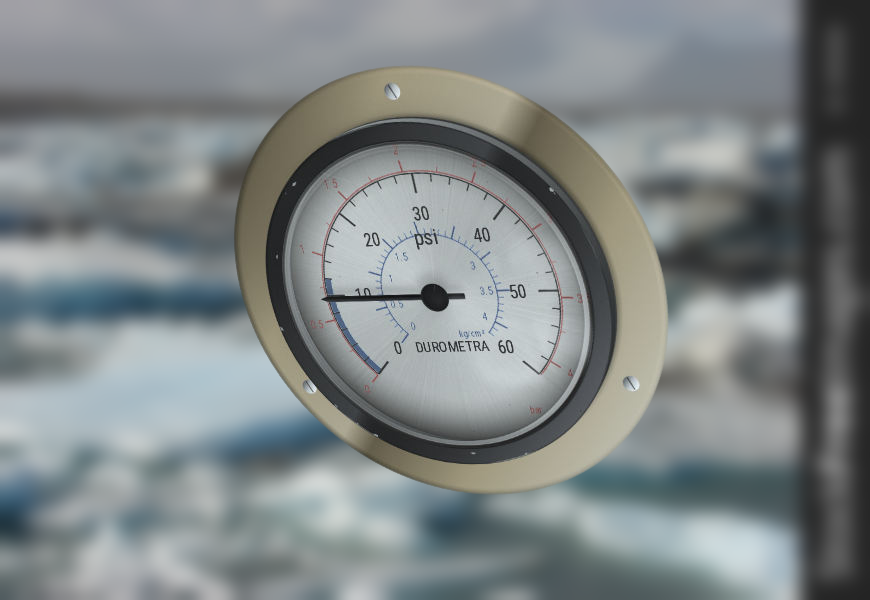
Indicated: 10
